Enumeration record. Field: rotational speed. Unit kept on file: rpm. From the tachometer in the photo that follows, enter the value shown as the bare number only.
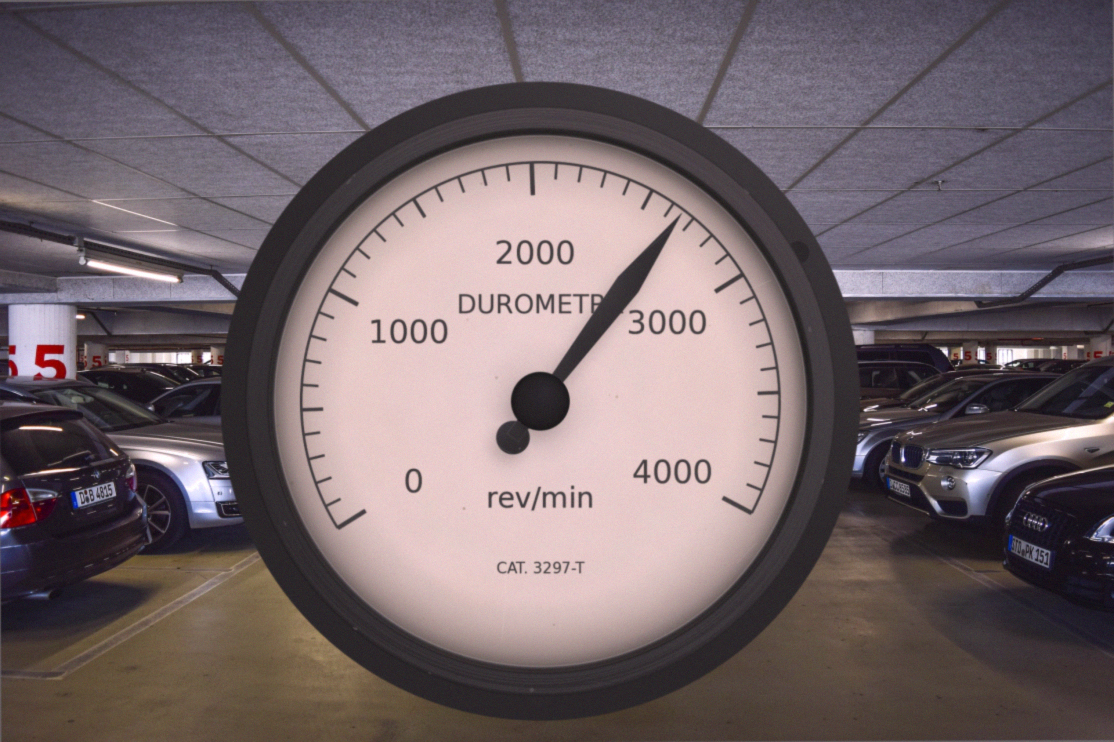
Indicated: 2650
